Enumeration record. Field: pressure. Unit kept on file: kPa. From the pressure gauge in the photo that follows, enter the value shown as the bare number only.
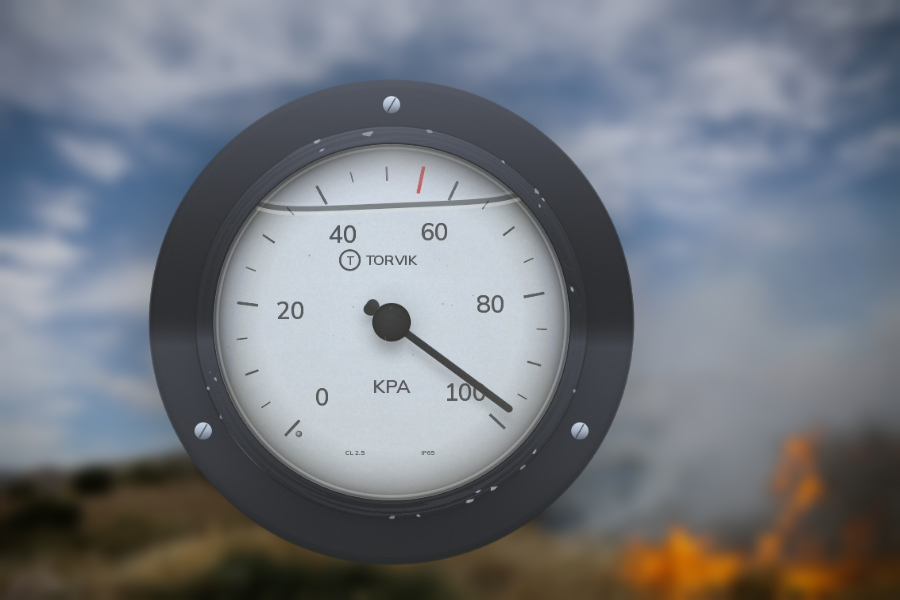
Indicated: 97.5
